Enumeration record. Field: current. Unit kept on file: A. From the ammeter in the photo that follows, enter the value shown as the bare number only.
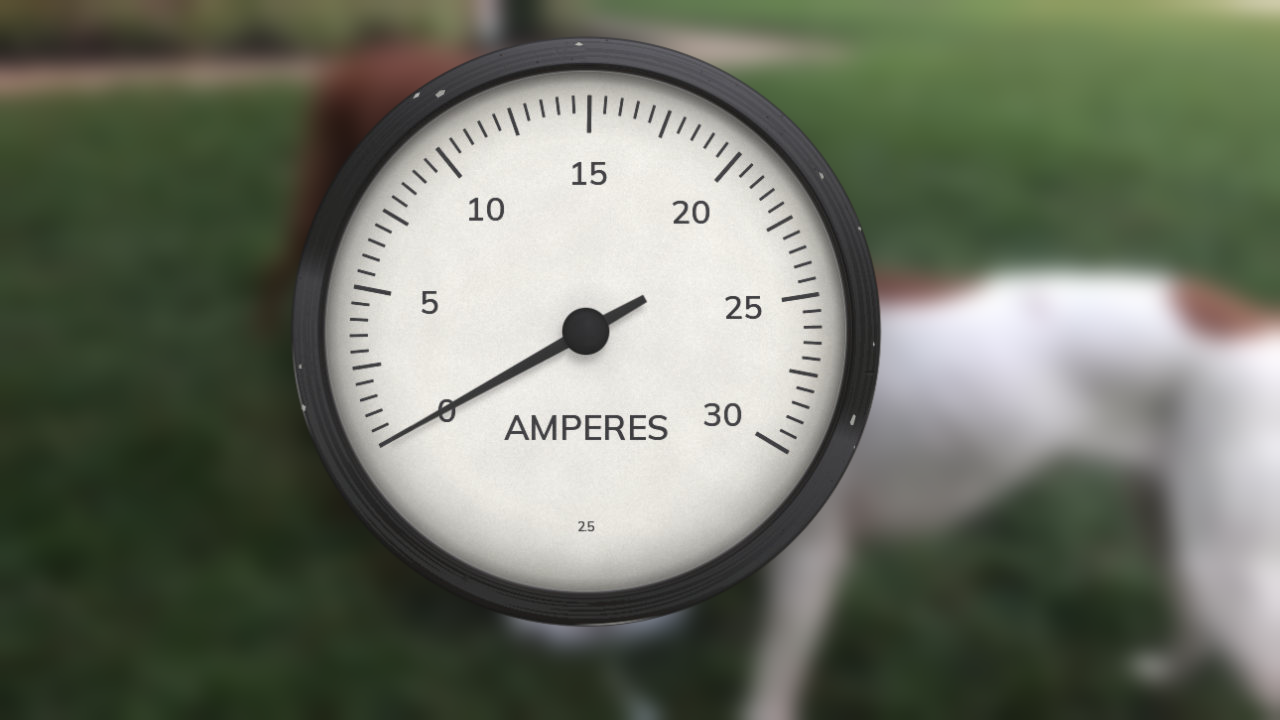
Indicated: 0
